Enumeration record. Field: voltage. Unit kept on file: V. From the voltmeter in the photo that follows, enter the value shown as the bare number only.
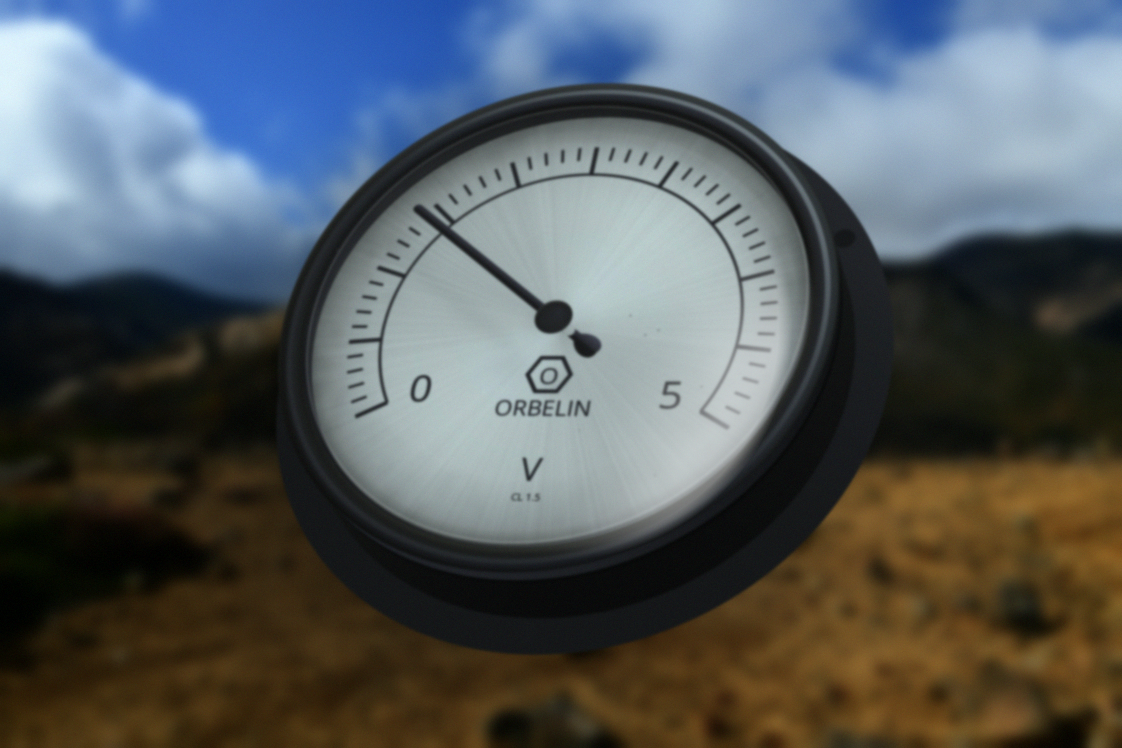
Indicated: 1.4
